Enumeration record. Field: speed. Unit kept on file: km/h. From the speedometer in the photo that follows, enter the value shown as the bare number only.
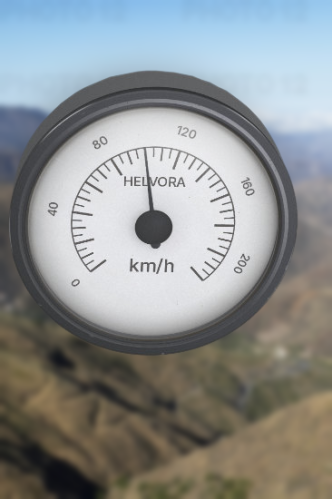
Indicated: 100
